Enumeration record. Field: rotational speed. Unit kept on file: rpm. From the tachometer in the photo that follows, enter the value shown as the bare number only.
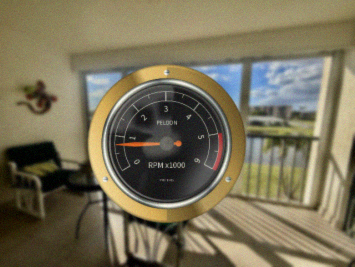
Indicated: 750
